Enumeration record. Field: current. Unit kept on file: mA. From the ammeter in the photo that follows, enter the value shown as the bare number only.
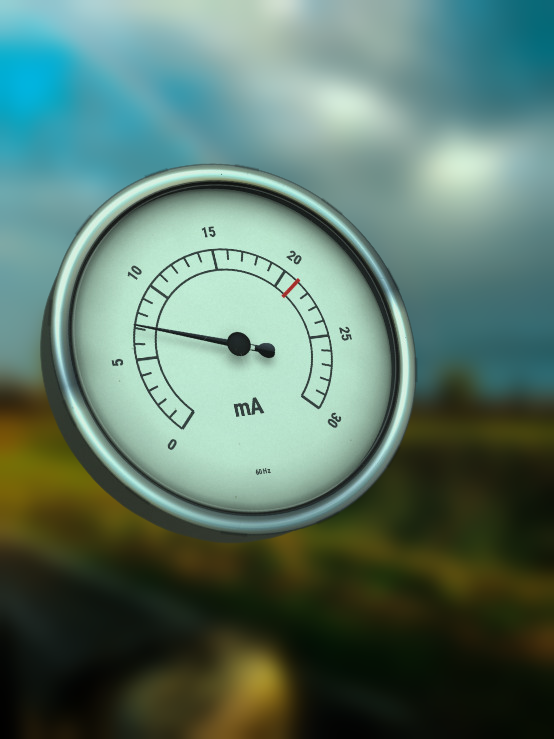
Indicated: 7
